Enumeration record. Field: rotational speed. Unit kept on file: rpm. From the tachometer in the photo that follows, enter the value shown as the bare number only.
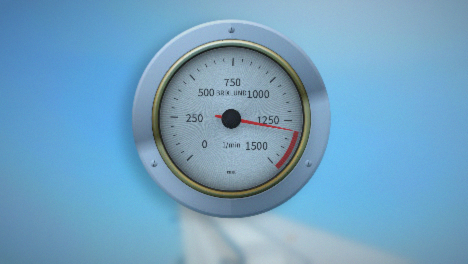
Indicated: 1300
